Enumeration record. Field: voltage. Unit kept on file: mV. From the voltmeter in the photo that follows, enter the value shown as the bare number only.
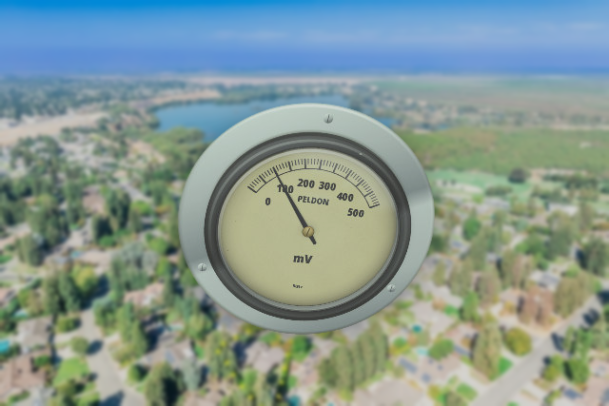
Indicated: 100
